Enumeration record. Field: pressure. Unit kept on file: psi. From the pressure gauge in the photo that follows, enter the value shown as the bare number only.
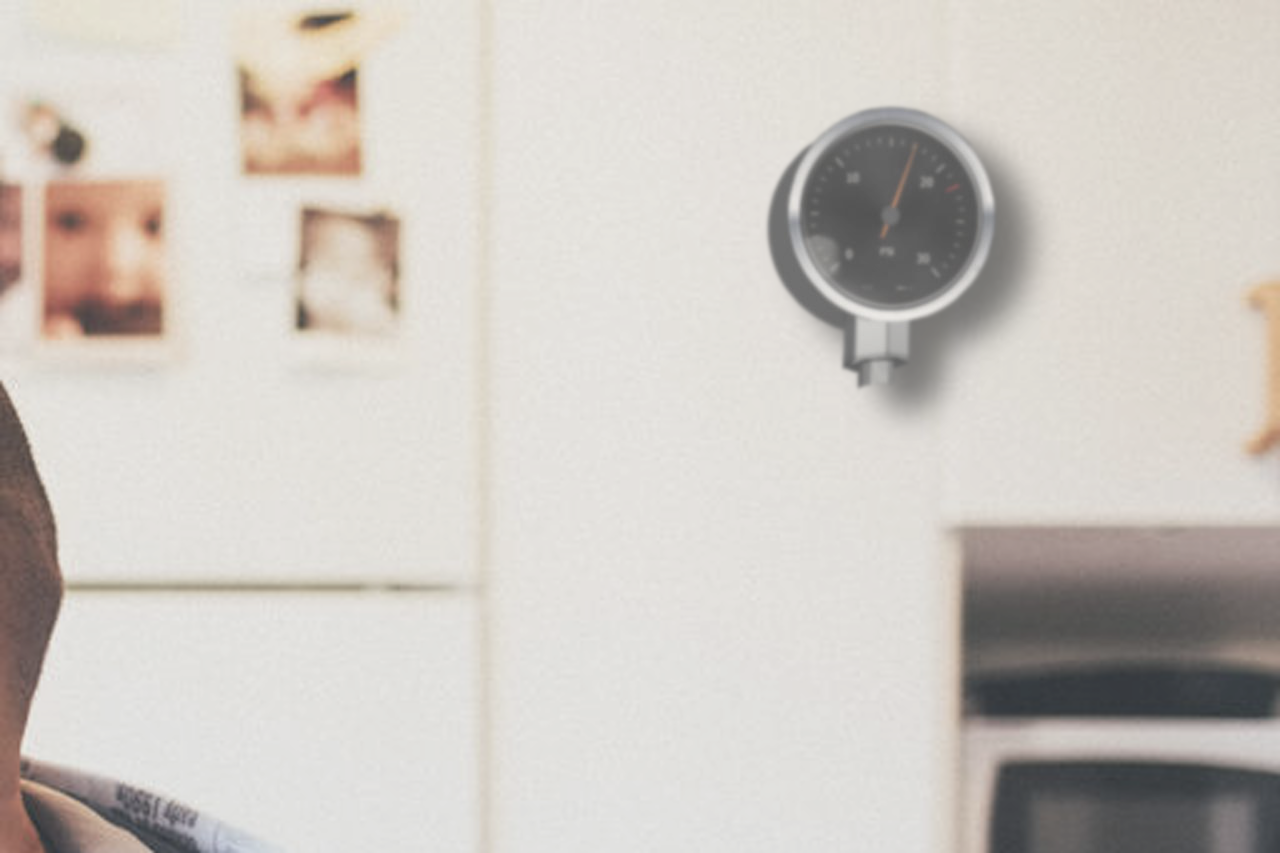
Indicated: 17
